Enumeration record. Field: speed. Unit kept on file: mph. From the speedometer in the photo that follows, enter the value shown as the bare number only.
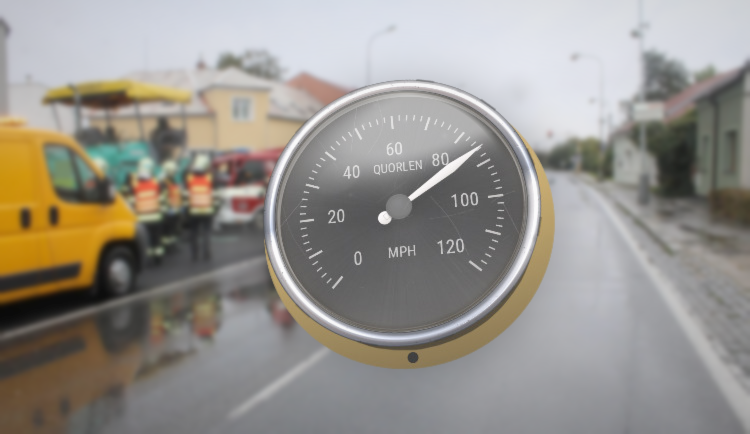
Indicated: 86
